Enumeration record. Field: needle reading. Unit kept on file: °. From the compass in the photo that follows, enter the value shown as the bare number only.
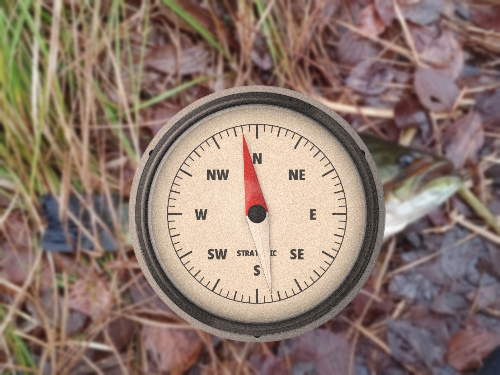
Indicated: 350
